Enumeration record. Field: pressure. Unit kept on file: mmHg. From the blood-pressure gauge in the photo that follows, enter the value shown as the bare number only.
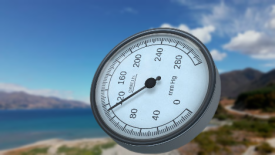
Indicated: 110
